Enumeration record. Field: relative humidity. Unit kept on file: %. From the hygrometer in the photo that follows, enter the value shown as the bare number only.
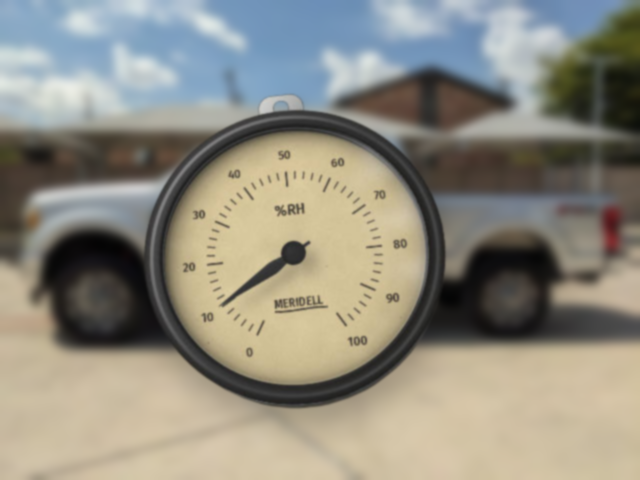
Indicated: 10
